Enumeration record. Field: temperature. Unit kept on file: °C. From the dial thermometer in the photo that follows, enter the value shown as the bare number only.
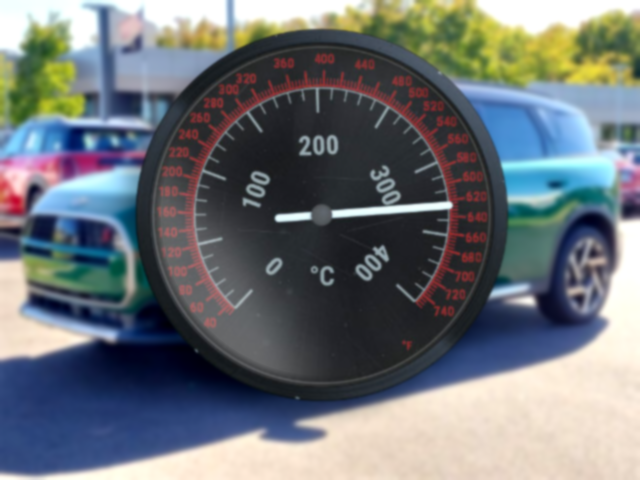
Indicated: 330
